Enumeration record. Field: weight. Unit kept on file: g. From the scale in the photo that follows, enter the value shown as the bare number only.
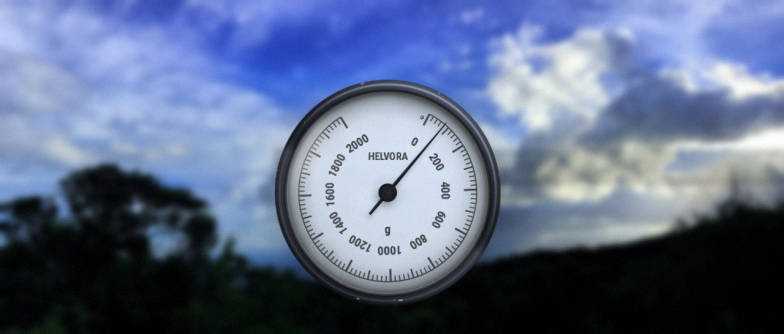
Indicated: 80
